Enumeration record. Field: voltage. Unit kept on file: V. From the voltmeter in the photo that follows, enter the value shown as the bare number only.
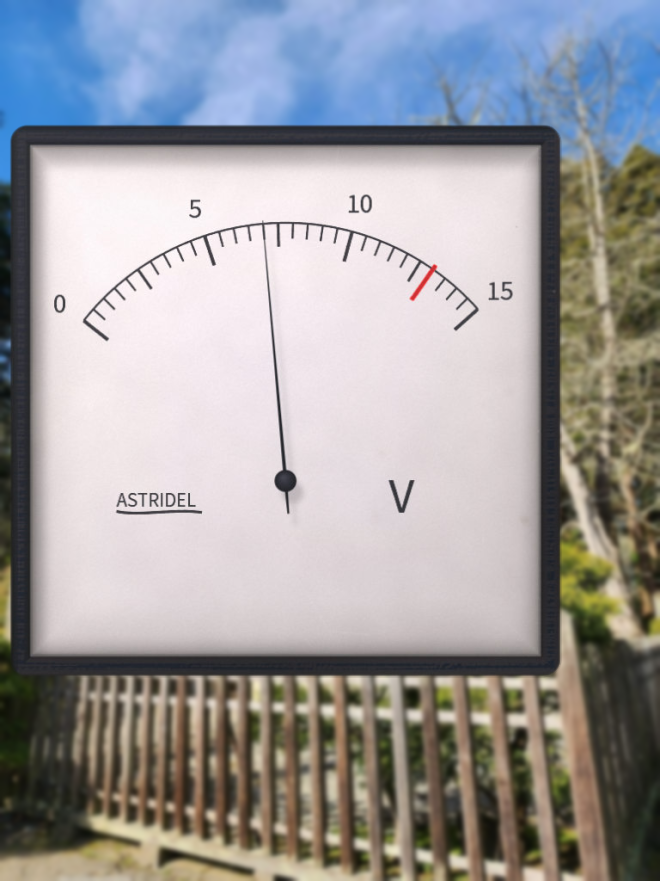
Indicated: 7
